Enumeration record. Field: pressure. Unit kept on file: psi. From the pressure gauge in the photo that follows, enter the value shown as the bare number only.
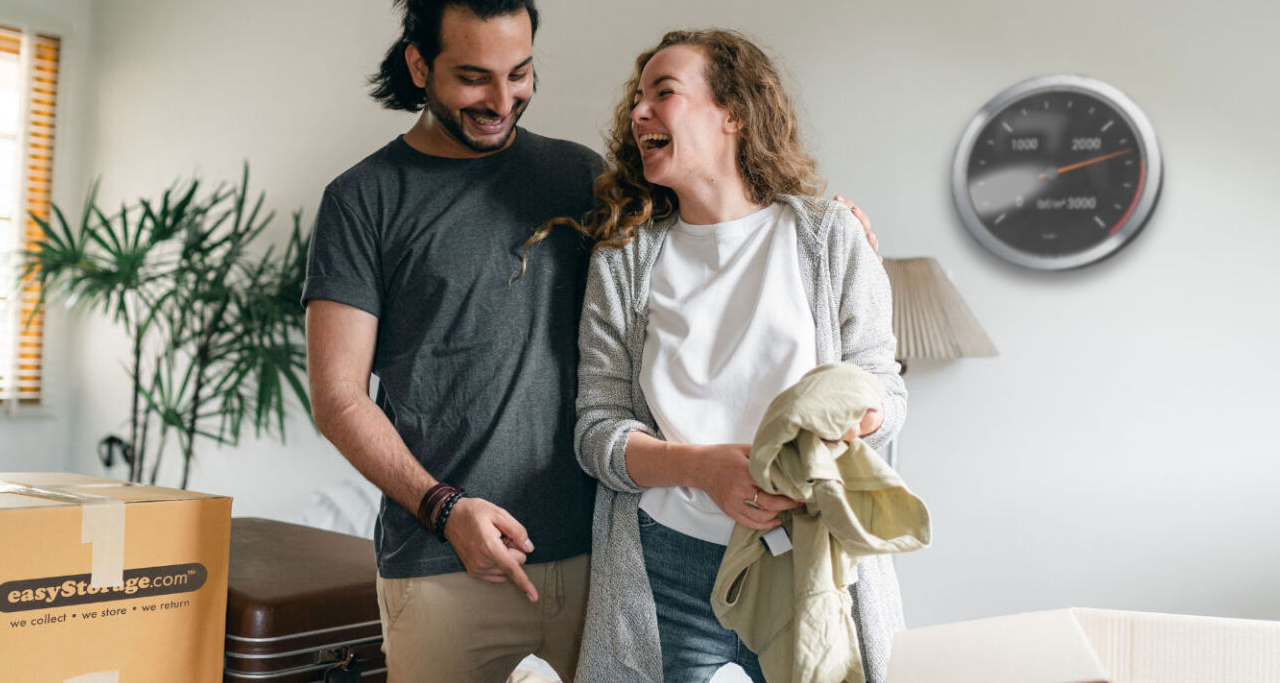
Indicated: 2300
